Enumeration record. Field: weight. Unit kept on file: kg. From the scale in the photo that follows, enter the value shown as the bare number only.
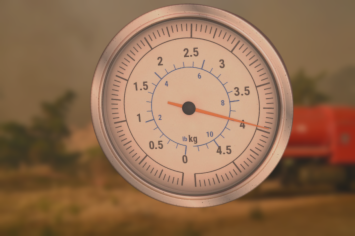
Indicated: 3.95
